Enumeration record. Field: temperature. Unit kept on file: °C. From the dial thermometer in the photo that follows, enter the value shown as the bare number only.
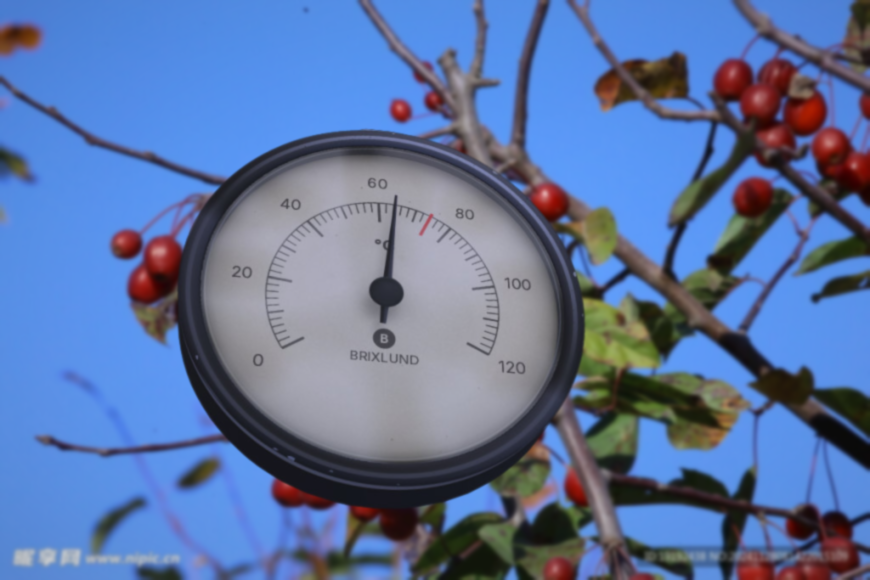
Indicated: 64
